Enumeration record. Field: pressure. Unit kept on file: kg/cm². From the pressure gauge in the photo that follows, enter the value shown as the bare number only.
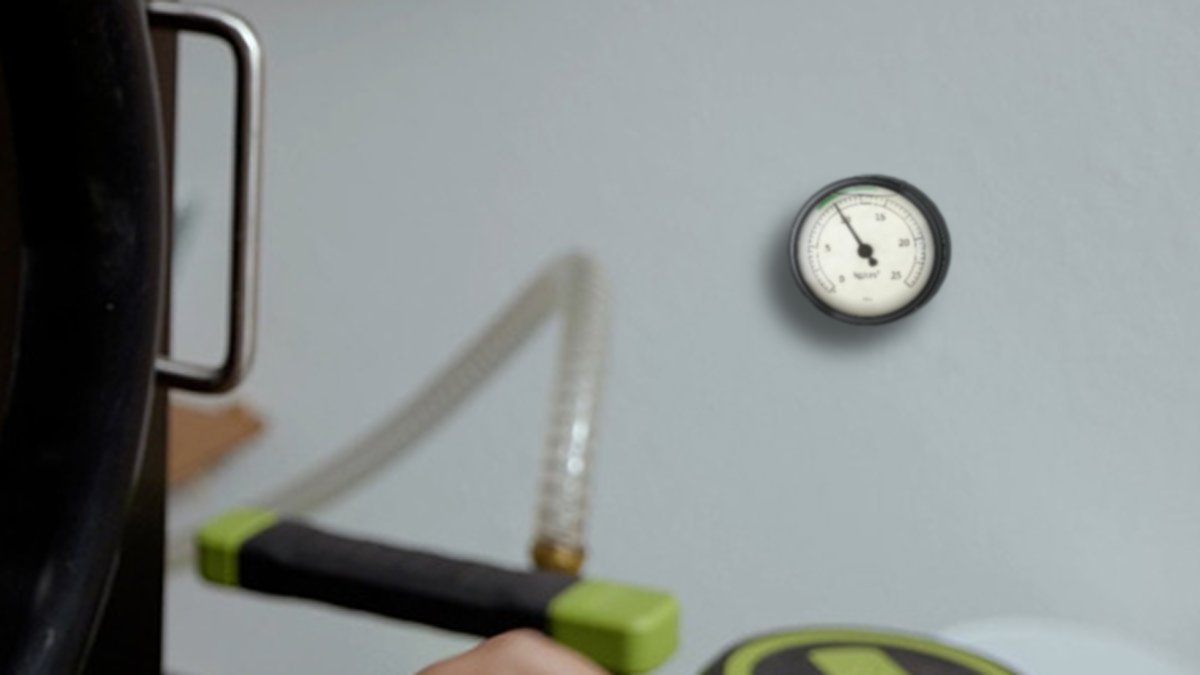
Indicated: 10
